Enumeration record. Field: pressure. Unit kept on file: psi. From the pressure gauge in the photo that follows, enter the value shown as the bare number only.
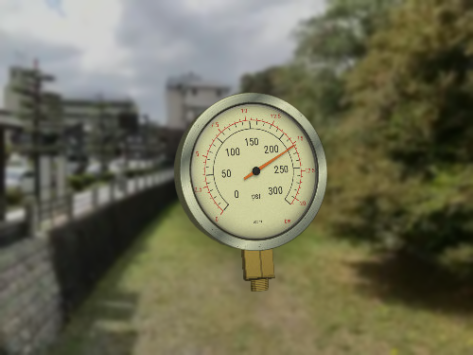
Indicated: 220
